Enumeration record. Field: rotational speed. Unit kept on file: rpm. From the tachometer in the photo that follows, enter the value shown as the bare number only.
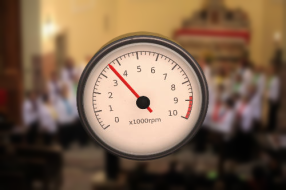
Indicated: 3600
